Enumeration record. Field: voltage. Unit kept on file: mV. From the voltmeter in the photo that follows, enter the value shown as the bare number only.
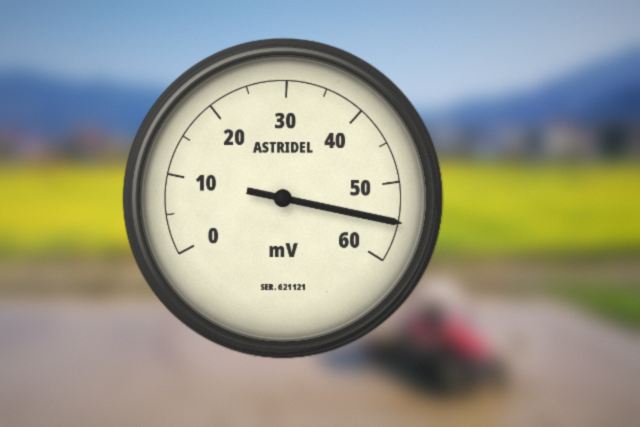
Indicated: 55
